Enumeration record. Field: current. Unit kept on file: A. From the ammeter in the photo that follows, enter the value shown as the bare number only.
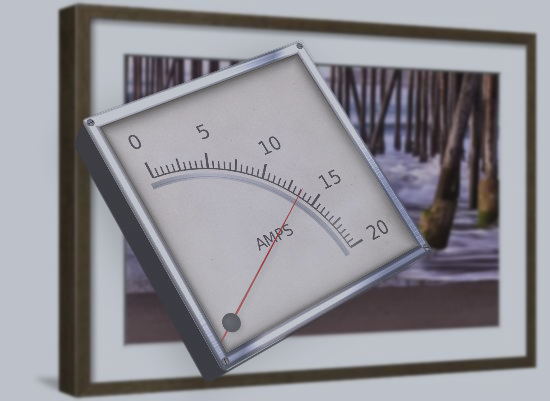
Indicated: 13.5
